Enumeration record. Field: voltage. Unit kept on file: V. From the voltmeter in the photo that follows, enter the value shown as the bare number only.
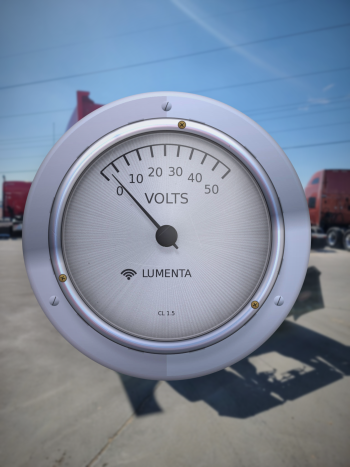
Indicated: 2.5
